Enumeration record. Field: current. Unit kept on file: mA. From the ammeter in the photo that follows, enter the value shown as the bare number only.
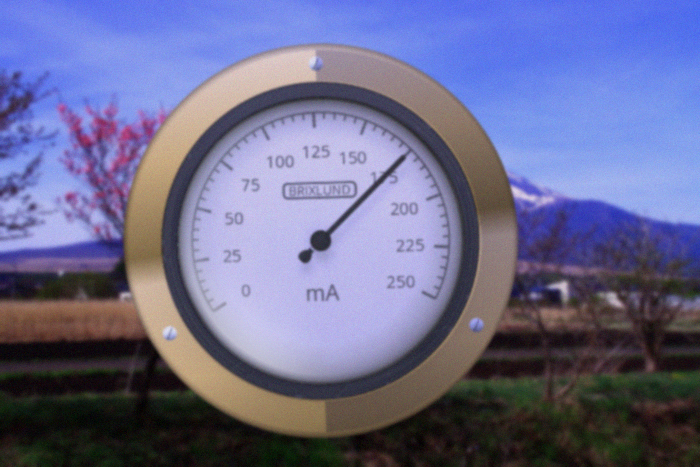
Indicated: 175
